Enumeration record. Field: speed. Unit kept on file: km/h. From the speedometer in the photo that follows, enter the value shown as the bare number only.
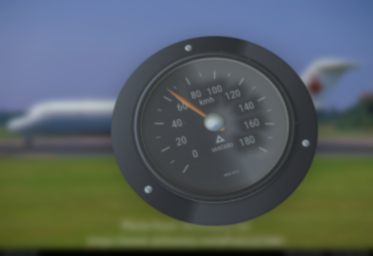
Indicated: 65
